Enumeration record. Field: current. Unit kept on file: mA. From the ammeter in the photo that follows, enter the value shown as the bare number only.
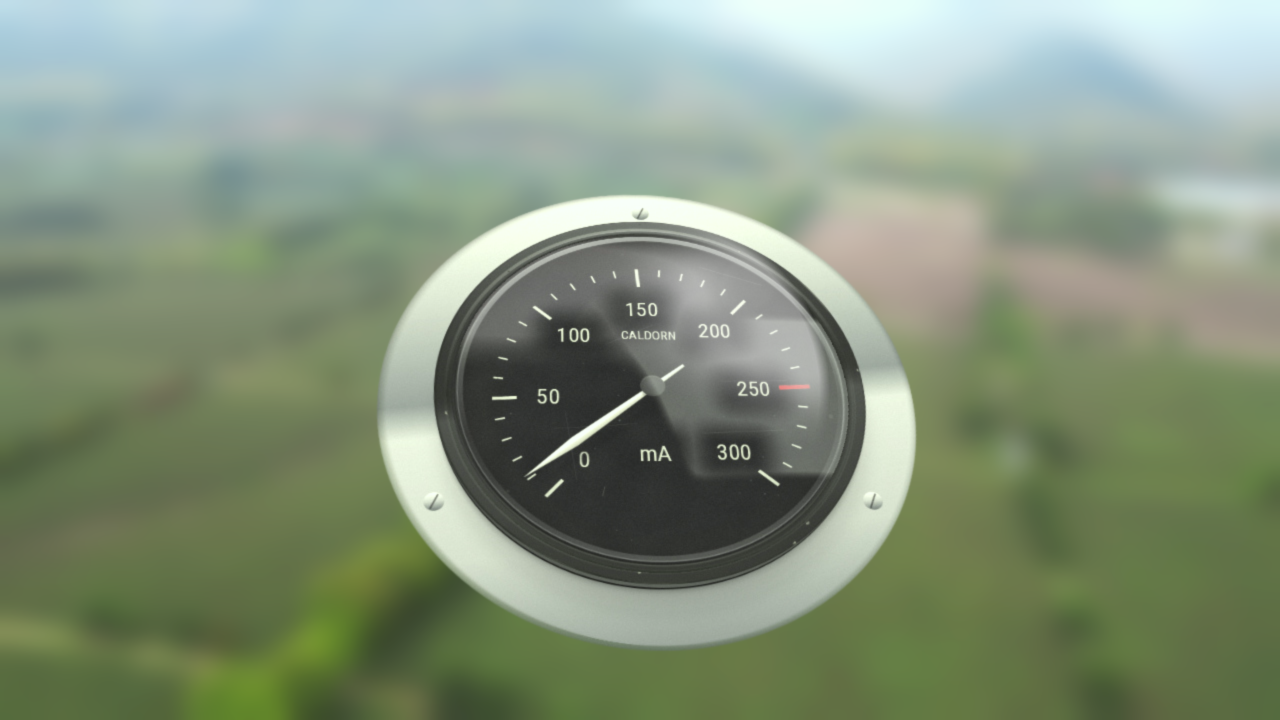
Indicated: 10
